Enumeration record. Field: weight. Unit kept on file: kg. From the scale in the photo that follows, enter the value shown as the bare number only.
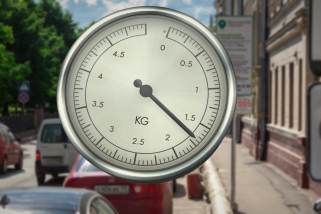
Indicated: 1.7
